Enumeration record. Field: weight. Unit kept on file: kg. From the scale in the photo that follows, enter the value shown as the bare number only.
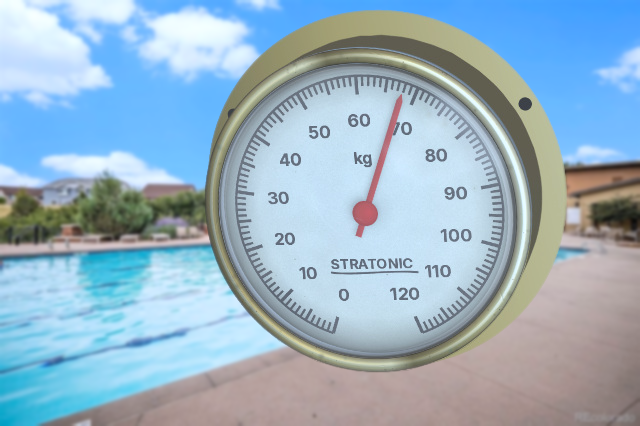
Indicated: 68
